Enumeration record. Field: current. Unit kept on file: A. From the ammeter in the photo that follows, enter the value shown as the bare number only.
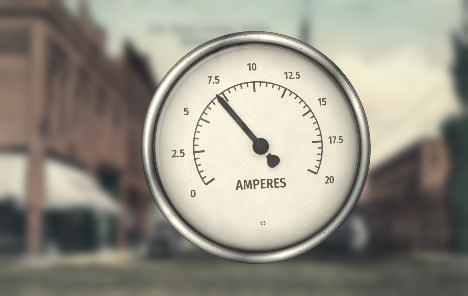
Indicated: 7
